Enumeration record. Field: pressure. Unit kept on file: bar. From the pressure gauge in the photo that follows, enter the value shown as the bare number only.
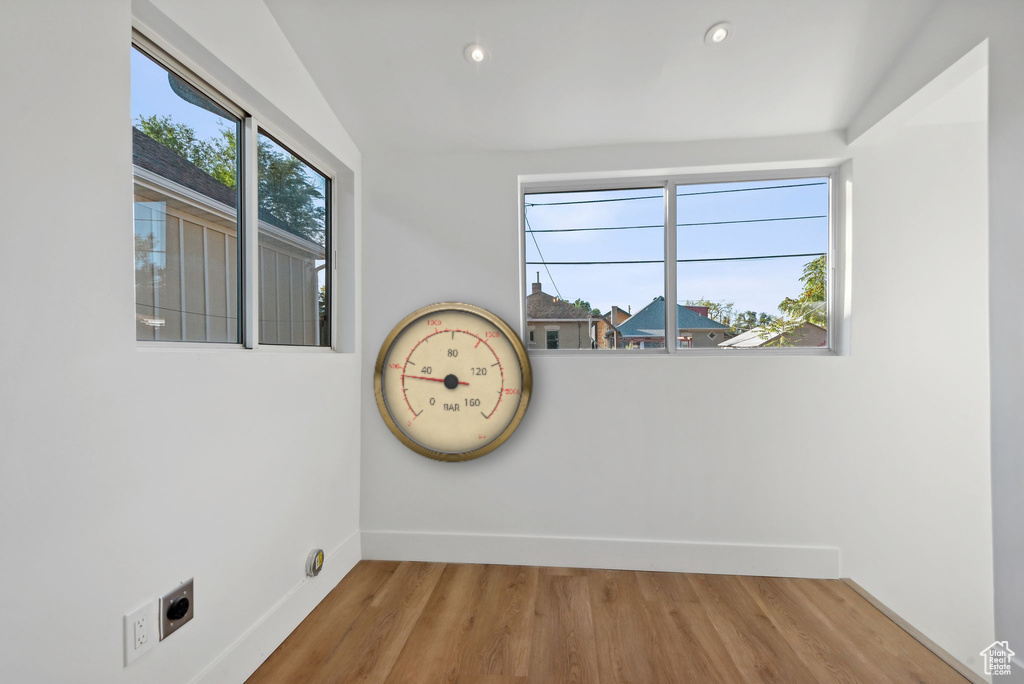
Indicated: 30
